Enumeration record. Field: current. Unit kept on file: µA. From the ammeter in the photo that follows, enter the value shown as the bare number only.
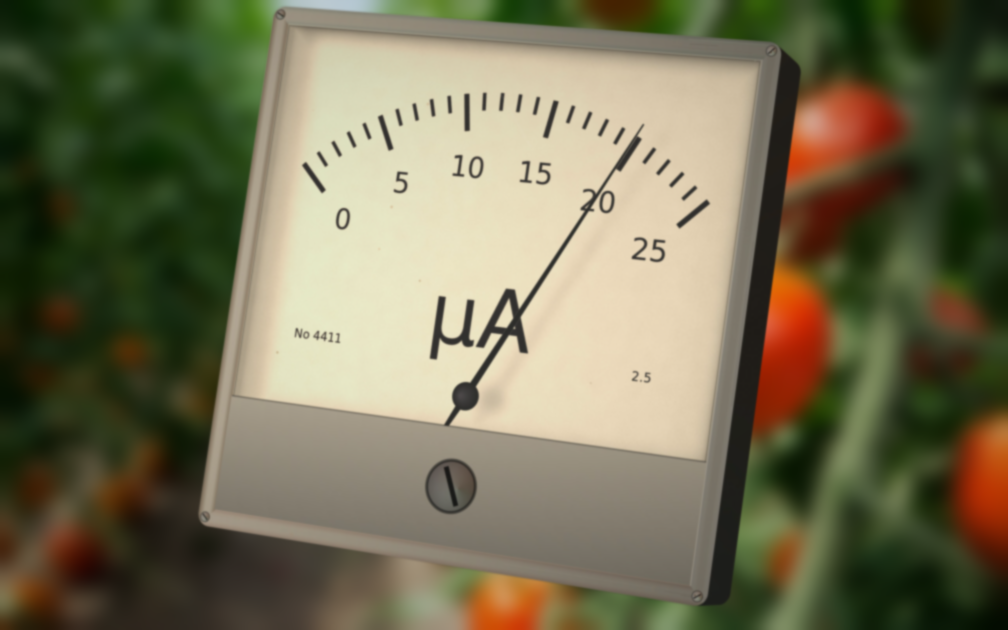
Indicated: 20
